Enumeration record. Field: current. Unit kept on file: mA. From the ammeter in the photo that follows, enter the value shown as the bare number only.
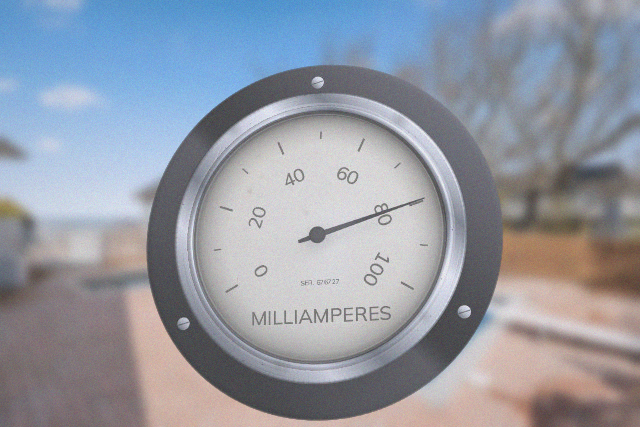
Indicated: 80
